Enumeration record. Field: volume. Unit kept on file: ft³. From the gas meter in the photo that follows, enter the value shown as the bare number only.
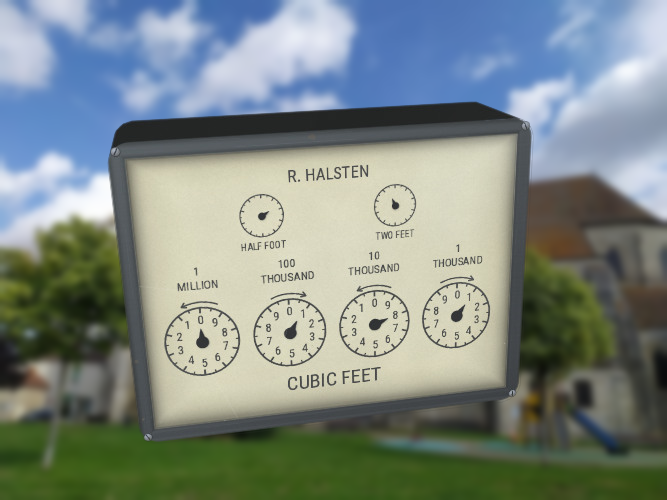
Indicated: 8100
